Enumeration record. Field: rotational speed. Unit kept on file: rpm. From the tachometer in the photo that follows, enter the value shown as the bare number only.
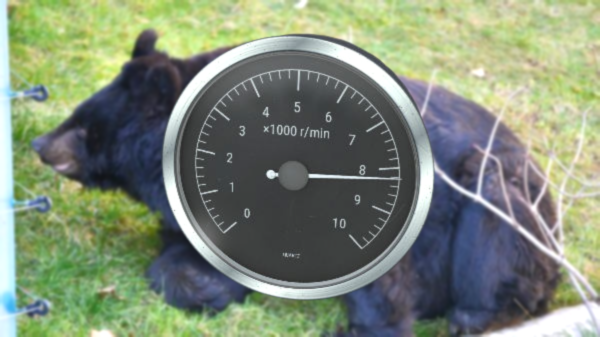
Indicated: 8200
